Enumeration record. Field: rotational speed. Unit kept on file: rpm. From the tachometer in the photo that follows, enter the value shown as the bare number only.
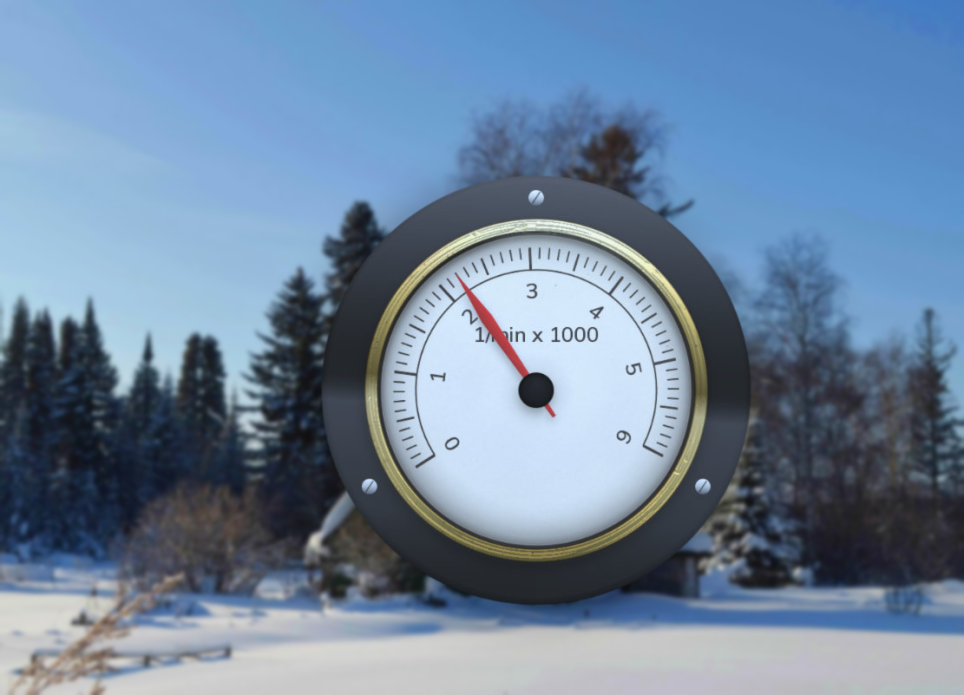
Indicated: 2200
